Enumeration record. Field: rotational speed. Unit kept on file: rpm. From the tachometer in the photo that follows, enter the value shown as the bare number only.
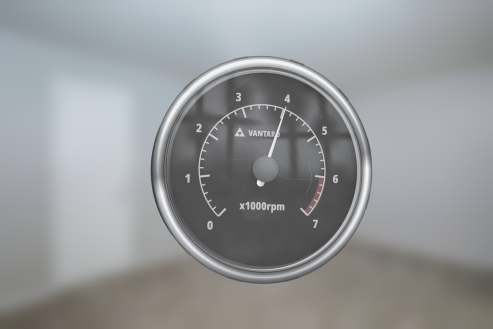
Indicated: 4000
